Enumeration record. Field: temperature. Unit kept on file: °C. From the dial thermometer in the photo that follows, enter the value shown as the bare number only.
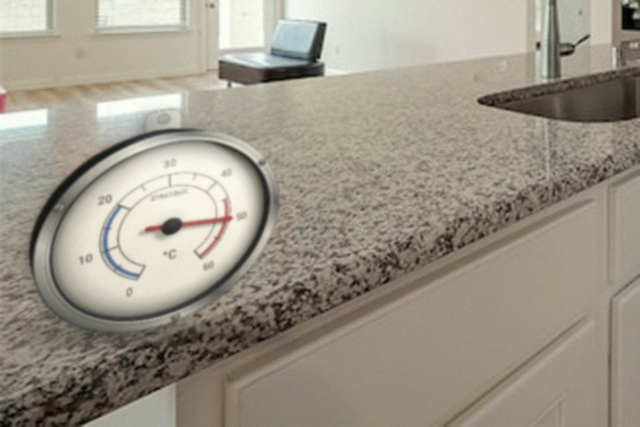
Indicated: 50
